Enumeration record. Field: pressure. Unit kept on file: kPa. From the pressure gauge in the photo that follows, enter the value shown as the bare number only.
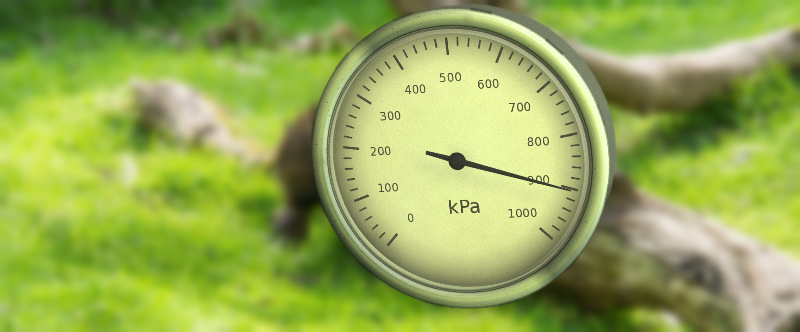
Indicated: 900
